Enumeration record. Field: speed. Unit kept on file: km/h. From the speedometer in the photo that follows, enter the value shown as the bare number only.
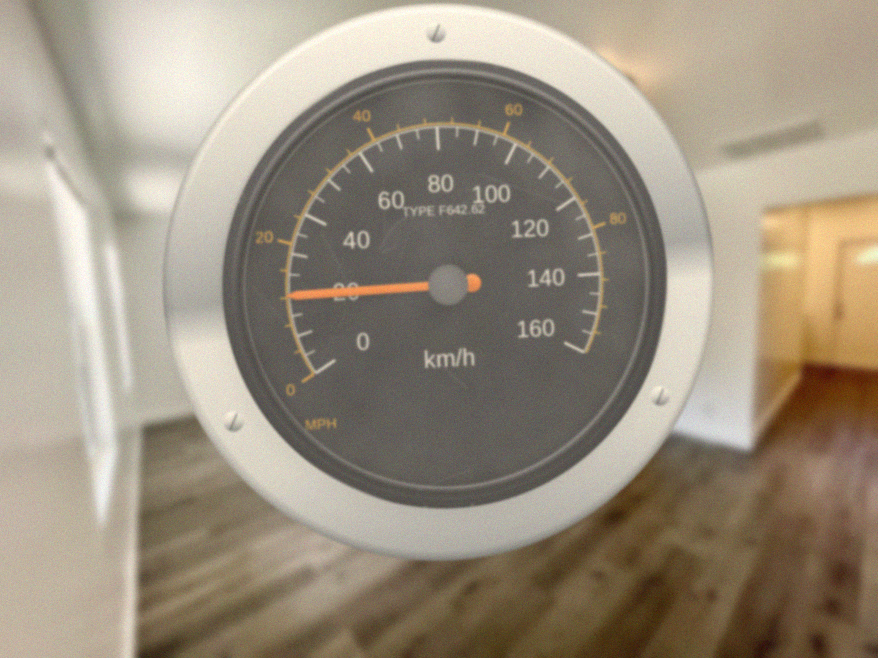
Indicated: 20
